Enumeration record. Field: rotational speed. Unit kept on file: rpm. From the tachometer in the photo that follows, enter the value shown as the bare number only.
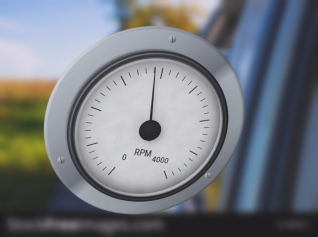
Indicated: 1900
